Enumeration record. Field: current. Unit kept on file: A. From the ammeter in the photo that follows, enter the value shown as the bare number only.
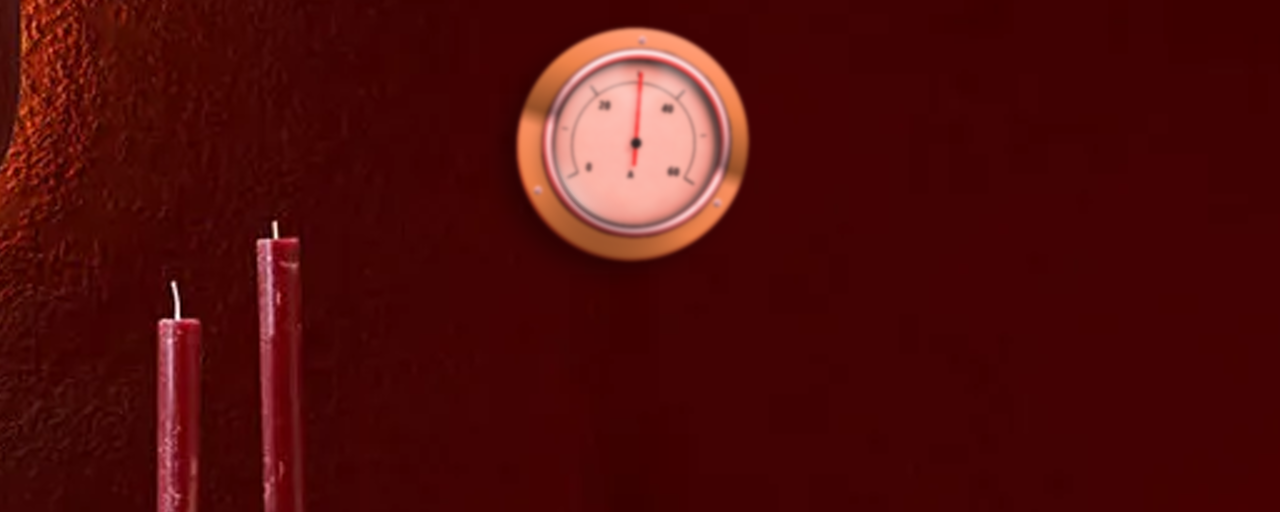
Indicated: 30
